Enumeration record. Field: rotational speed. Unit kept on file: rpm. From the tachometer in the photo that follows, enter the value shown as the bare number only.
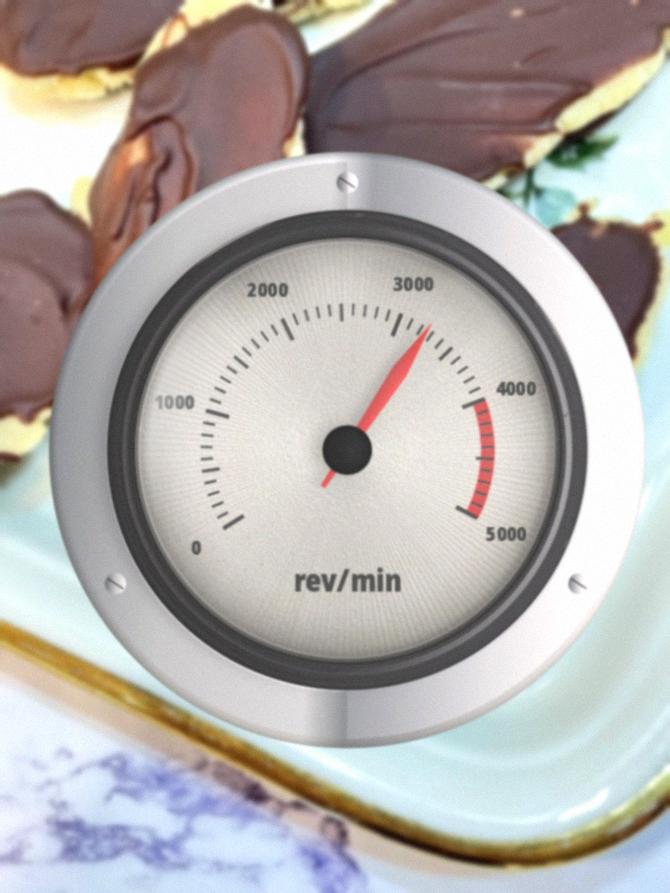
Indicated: 3250
